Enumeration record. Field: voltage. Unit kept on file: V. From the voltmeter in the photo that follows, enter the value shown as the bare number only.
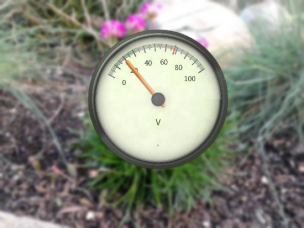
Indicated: 20
